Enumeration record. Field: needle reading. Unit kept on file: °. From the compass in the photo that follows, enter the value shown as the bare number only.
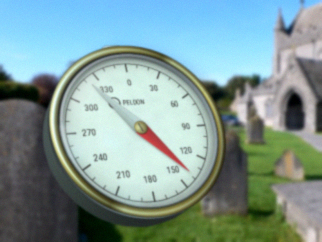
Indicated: 140
